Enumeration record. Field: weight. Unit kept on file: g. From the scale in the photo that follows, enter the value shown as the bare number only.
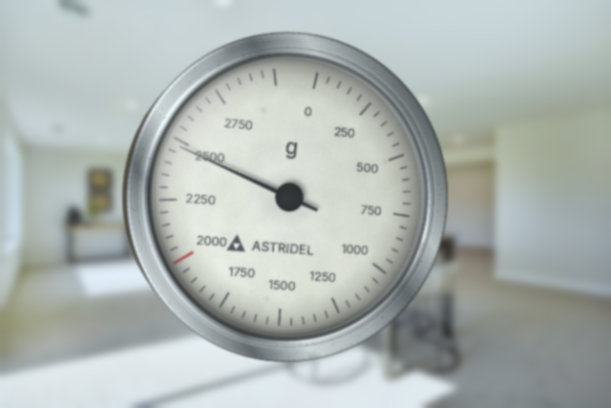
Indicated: 2475
